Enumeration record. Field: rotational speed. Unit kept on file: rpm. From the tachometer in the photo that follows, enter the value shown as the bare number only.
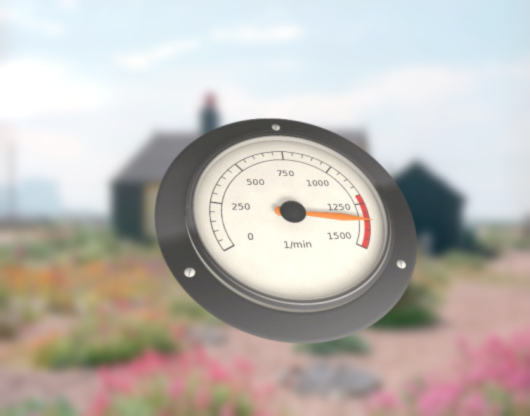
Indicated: 1350
